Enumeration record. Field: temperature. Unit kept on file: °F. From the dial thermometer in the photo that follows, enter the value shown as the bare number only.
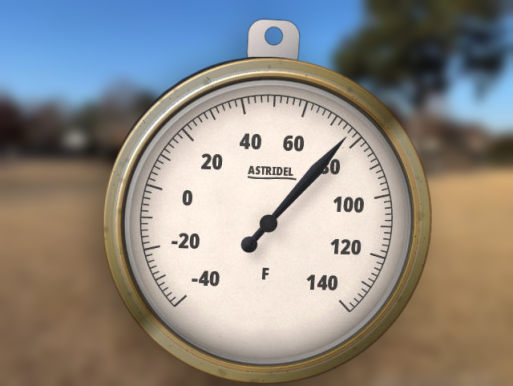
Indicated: 76
